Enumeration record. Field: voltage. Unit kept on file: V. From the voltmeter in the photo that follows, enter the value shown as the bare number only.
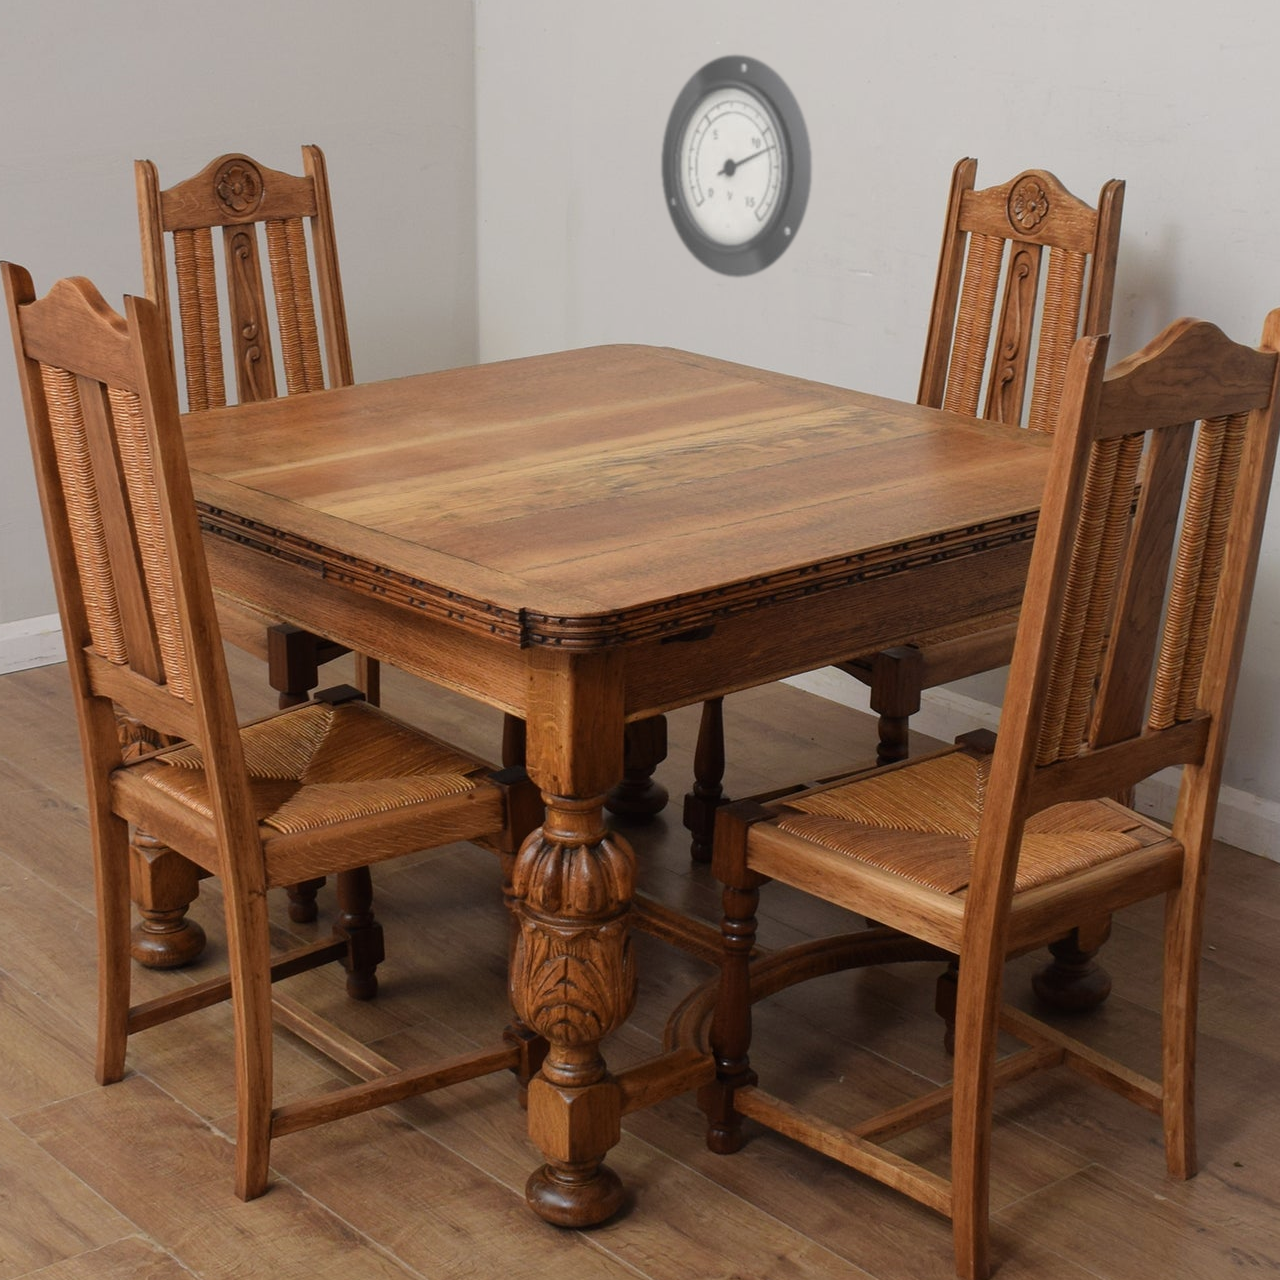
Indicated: 11
